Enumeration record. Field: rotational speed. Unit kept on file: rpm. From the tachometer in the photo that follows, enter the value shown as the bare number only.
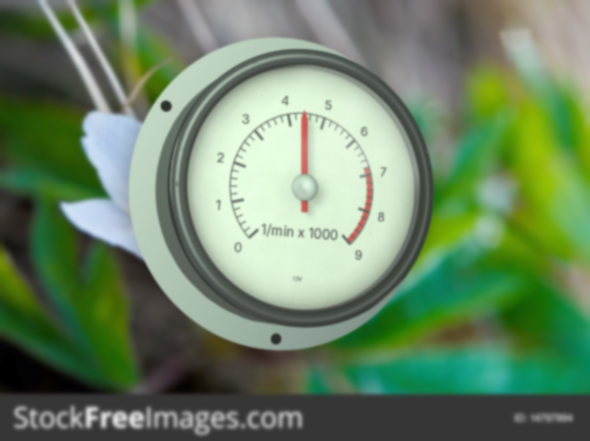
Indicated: 4400
